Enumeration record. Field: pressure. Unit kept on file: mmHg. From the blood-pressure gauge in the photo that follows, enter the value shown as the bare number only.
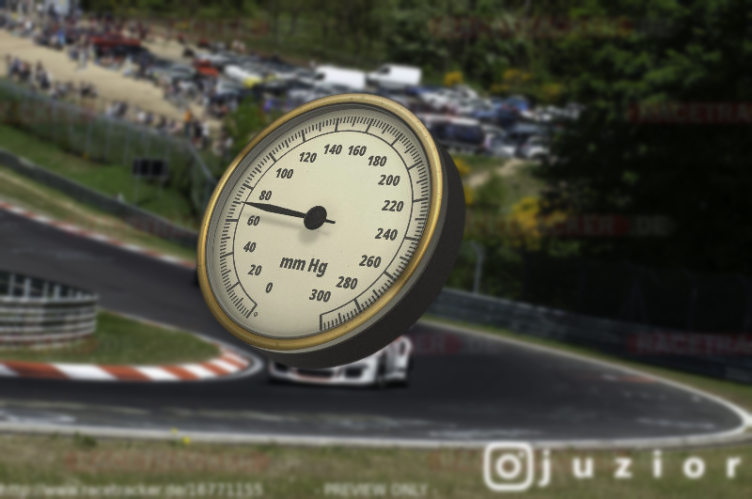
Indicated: 70
